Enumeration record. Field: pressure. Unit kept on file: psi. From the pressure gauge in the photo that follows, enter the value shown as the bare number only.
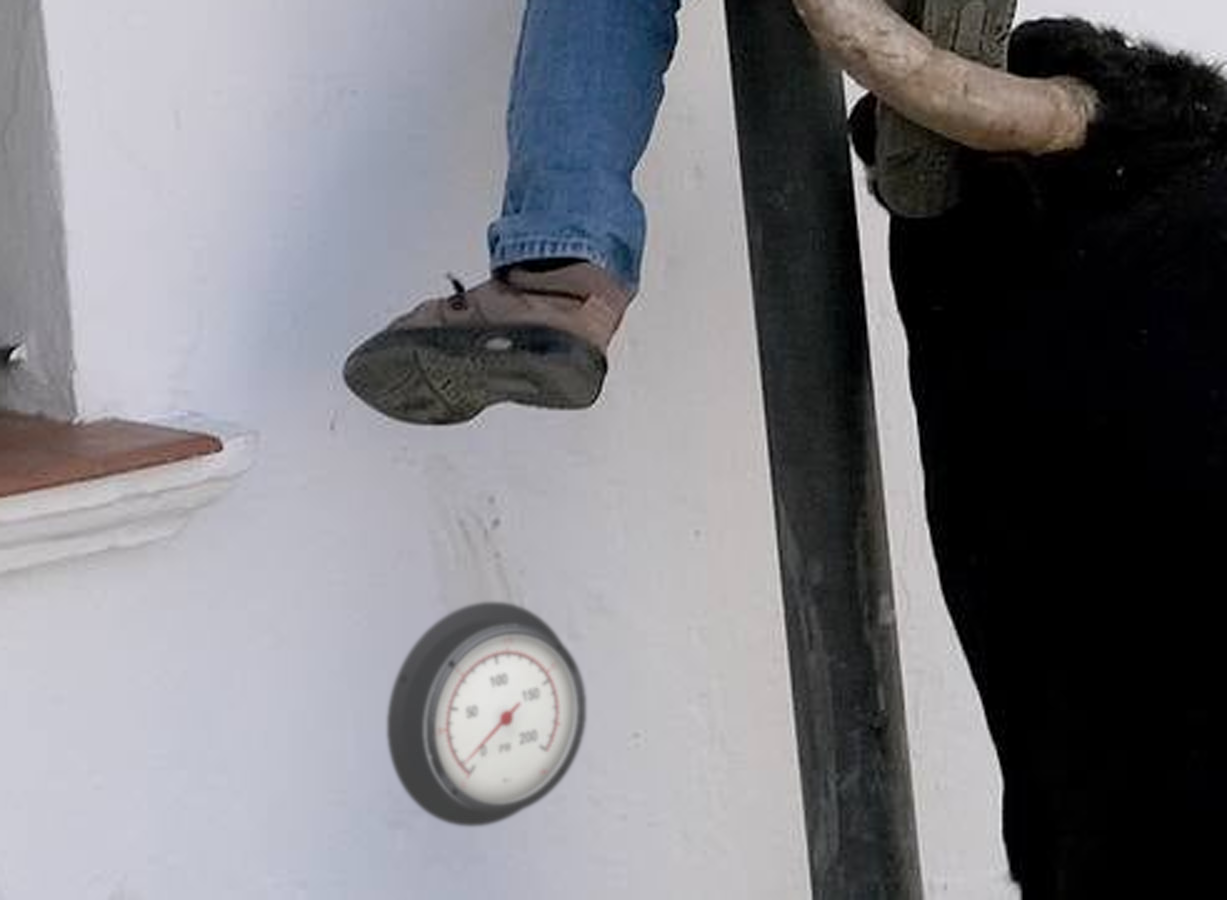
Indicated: 10
